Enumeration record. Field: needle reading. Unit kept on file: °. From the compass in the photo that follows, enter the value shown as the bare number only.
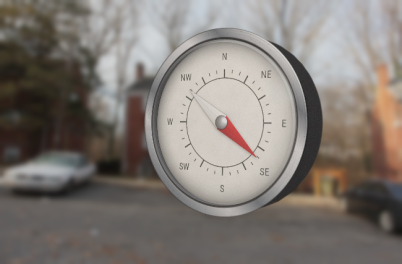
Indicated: 130
